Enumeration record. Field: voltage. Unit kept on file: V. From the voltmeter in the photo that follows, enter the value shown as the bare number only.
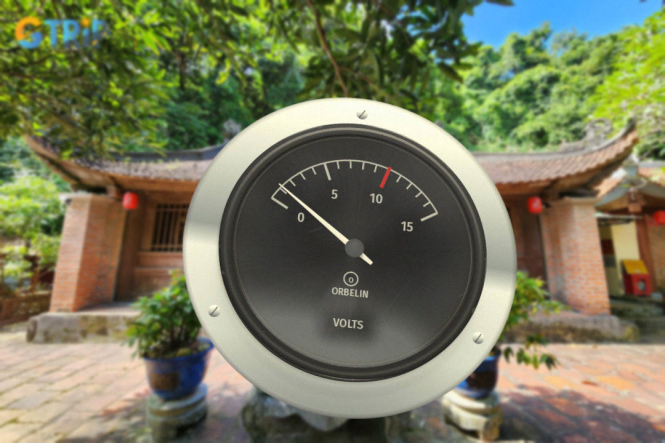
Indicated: 1
